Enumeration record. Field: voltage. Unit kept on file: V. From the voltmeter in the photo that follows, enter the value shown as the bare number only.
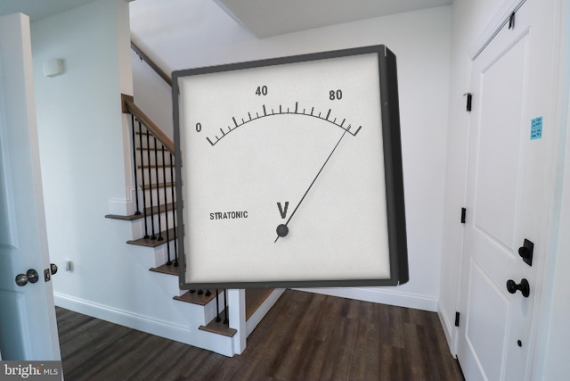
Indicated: 95
